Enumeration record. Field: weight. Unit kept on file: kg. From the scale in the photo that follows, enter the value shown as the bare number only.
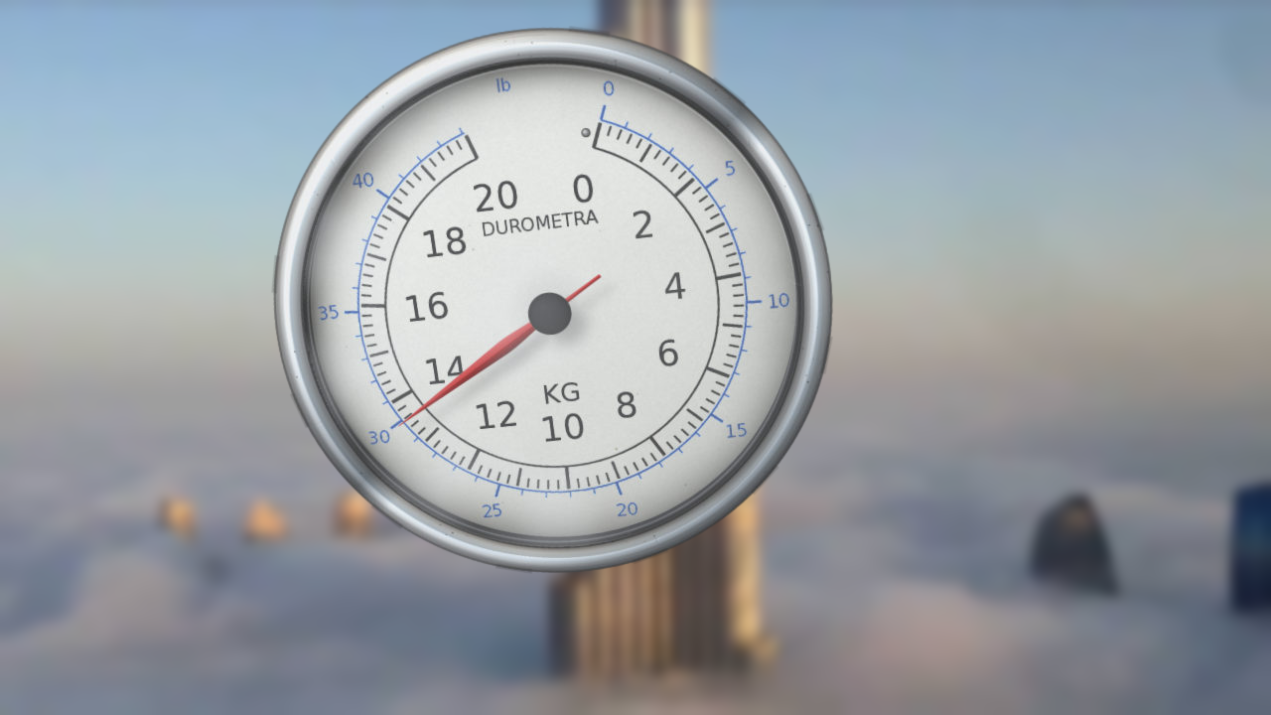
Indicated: 13.6
